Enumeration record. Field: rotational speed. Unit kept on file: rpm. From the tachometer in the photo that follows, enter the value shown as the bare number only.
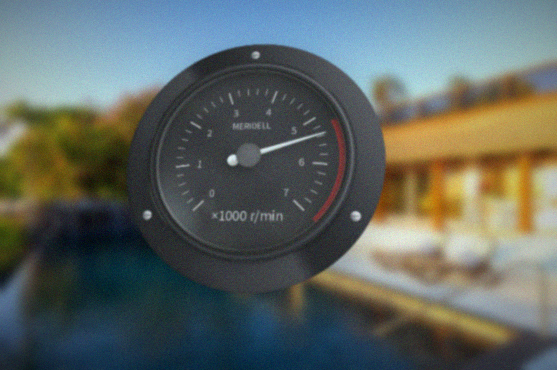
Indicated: 5400
